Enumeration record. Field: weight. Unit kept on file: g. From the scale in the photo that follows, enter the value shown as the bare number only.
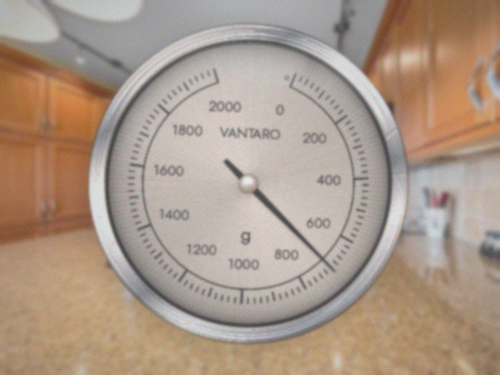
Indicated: 700
